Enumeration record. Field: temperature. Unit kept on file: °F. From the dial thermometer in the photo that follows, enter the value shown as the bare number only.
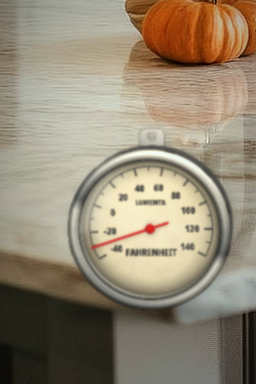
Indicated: -30
